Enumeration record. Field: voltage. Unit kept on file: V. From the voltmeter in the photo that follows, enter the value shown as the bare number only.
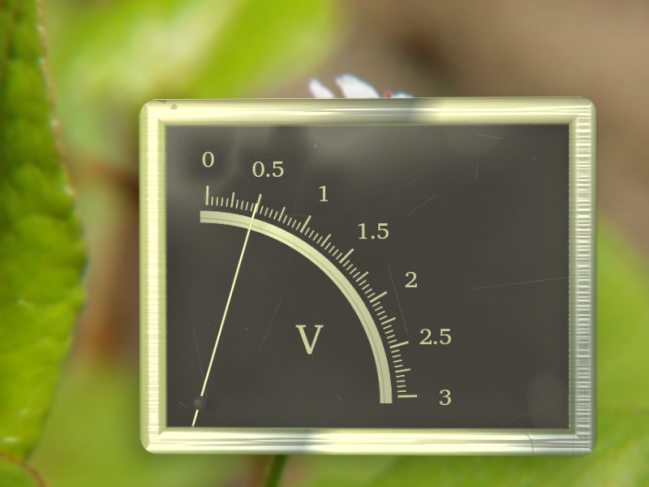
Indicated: 0.5
